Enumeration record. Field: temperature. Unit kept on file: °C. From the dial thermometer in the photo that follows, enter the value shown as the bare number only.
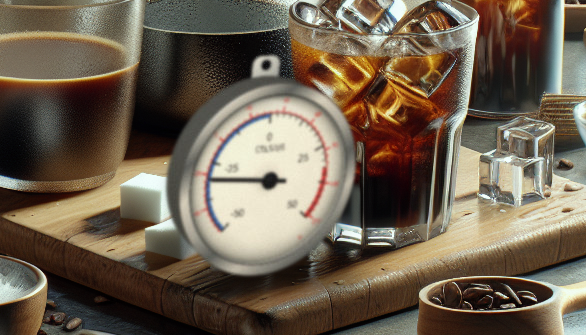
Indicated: -30
